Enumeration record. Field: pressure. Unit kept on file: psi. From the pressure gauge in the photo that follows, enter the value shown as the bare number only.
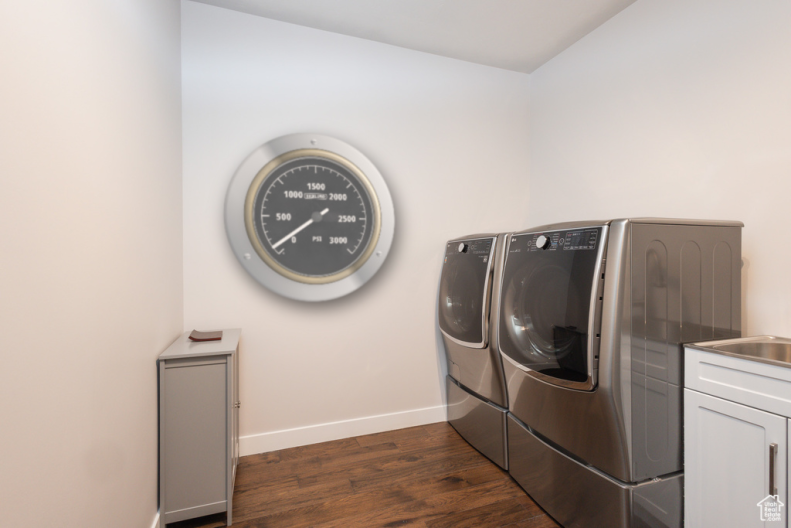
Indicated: 100
